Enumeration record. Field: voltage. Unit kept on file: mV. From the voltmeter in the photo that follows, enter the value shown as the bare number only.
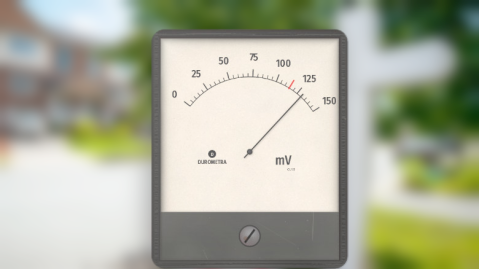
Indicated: 130
